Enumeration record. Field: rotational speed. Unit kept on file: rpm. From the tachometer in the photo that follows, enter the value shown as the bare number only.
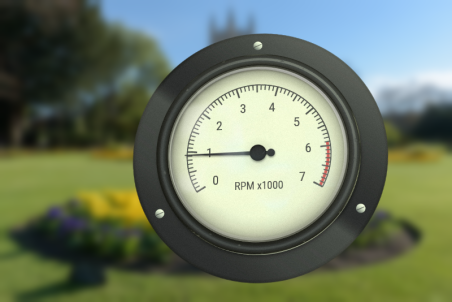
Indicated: 900
